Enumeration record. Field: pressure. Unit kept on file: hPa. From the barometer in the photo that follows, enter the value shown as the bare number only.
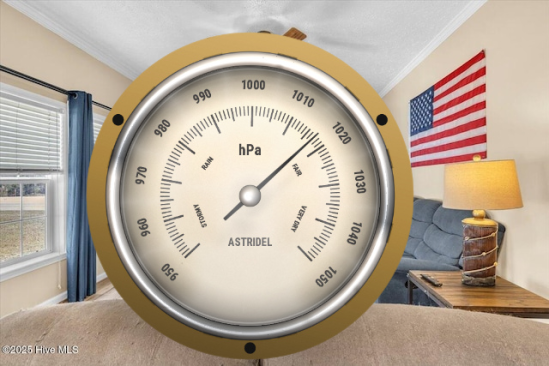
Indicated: 1017
